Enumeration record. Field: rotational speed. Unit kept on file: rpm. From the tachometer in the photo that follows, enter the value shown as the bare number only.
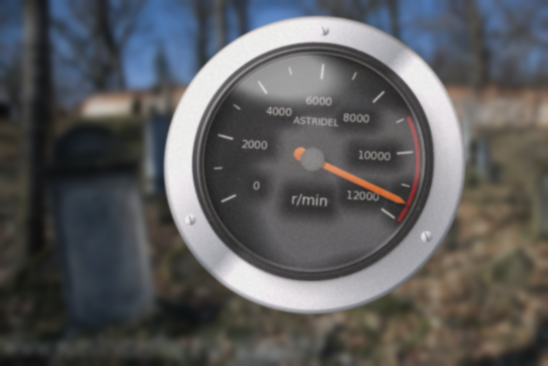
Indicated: 11500
